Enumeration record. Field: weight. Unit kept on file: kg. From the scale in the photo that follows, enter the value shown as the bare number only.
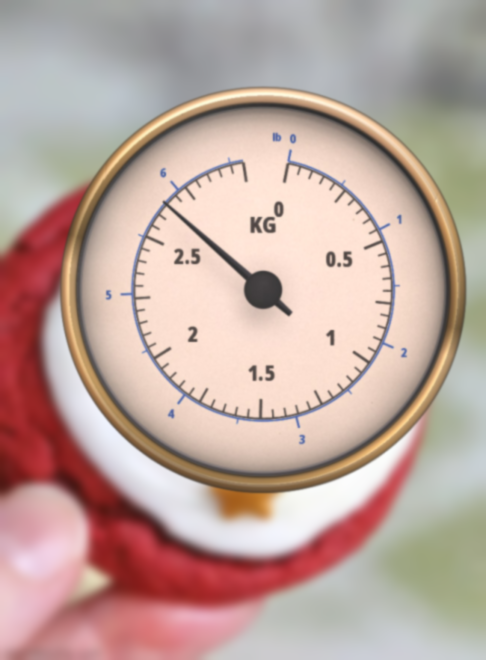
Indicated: 2.65
